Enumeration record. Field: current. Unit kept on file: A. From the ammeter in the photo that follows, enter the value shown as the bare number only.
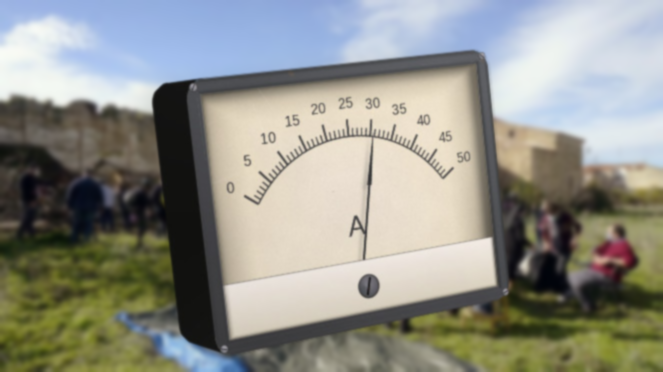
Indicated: 30
